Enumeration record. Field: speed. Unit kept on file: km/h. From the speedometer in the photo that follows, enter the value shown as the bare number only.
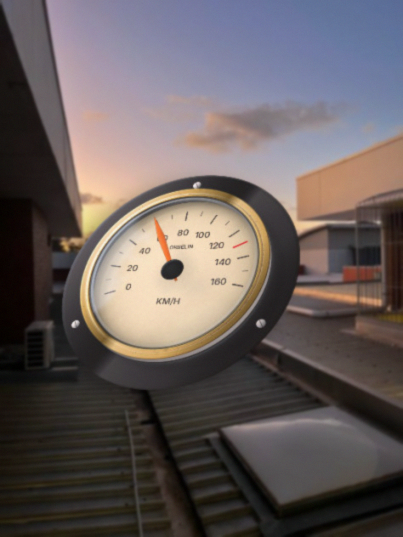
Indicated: 60
